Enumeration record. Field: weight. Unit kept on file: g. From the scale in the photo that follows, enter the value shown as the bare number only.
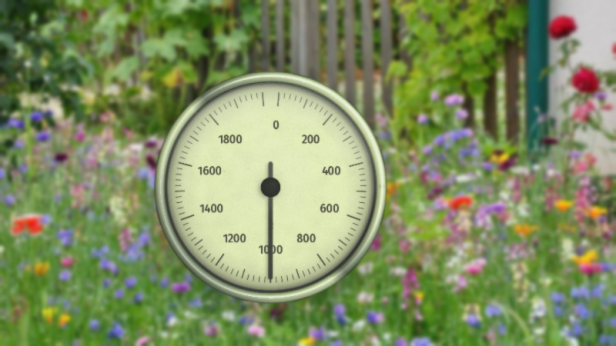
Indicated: 1000
